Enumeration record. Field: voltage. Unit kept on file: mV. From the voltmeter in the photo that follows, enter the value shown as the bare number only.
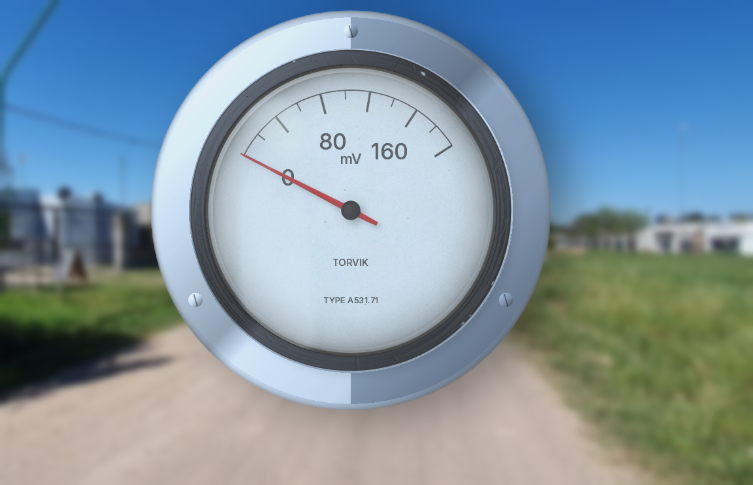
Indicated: 0
